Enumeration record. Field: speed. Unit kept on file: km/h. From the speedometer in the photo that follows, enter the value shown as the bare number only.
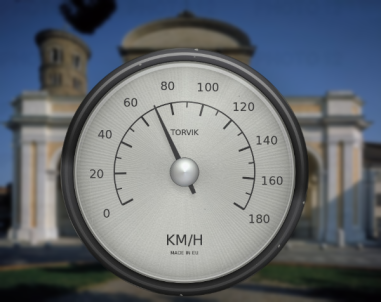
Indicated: 70
